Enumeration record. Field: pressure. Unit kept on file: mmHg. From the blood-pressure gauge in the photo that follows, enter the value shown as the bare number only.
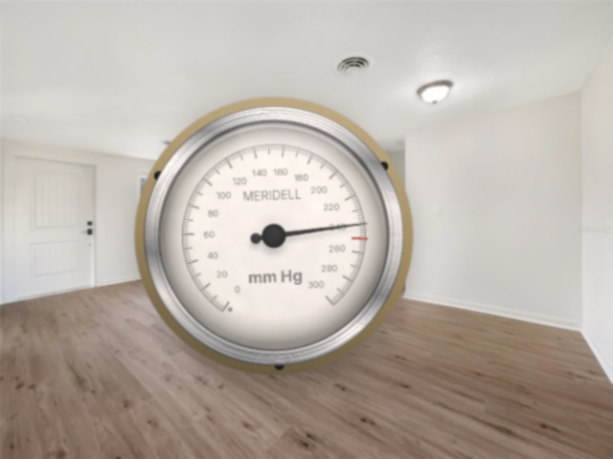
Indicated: 240
